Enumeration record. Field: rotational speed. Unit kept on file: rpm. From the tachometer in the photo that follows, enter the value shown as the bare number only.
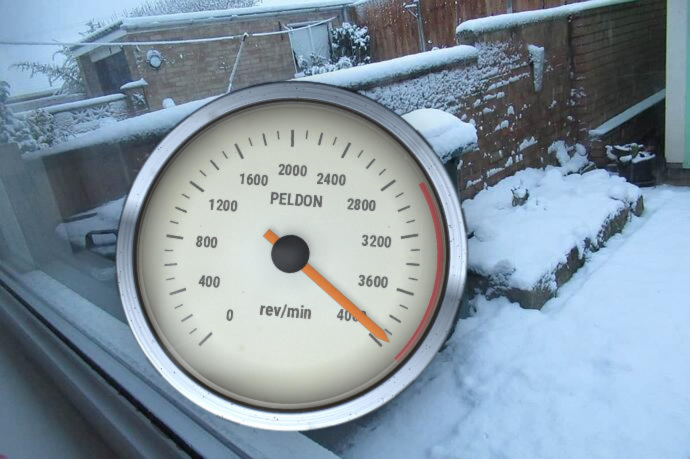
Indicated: 3950
